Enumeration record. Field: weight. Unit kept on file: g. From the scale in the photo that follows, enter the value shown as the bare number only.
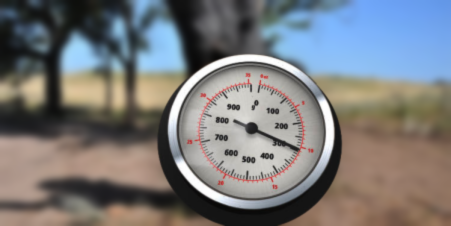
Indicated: 300
